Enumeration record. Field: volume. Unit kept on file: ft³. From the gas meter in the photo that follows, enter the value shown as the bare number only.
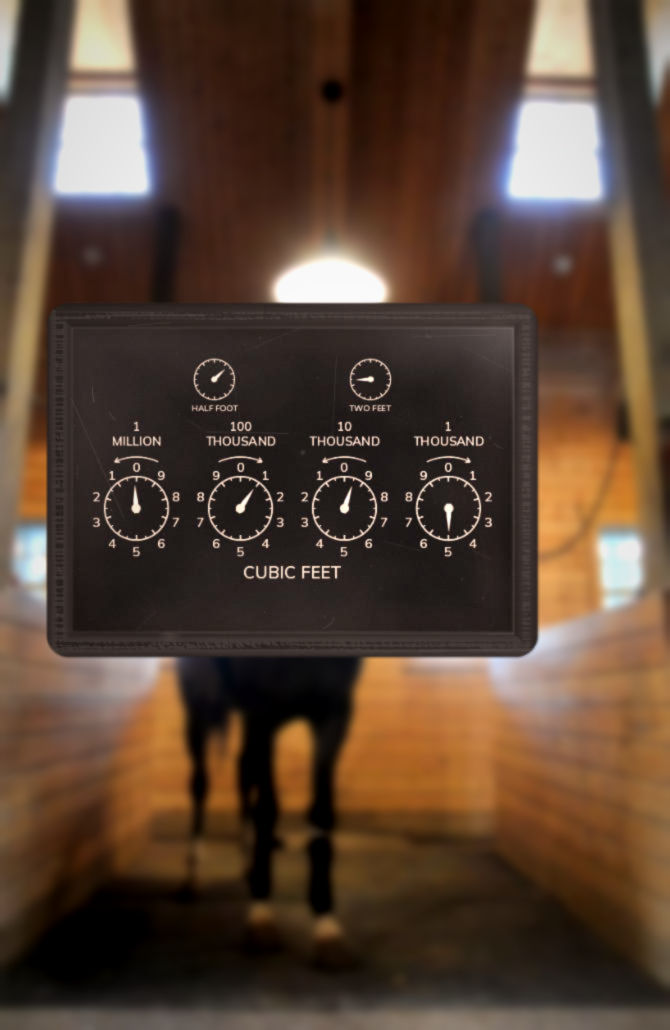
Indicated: 9500
